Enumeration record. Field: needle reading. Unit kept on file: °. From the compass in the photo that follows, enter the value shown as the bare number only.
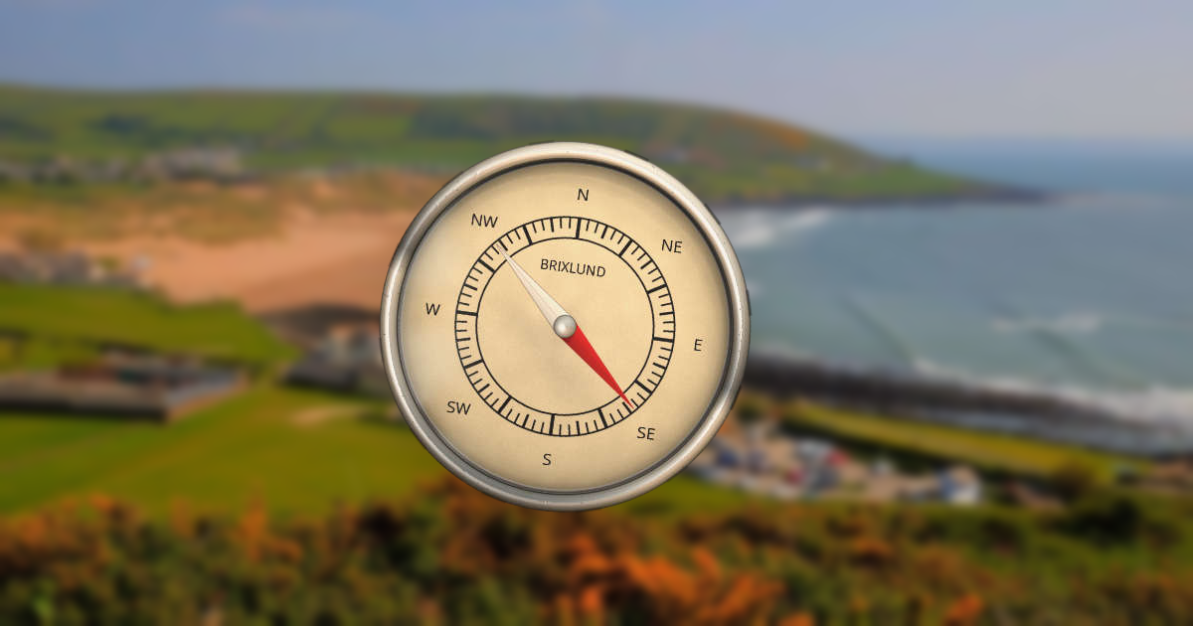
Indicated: 132.5
